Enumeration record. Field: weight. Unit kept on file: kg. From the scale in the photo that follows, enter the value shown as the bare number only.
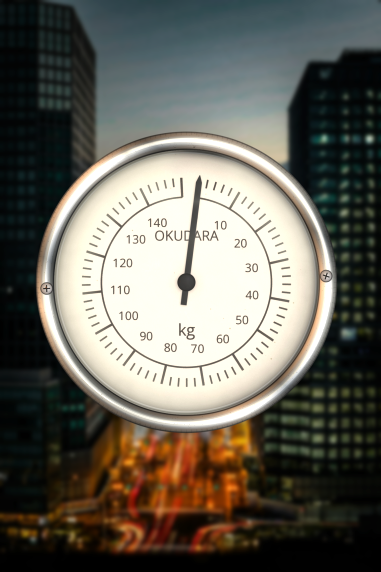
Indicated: 0
